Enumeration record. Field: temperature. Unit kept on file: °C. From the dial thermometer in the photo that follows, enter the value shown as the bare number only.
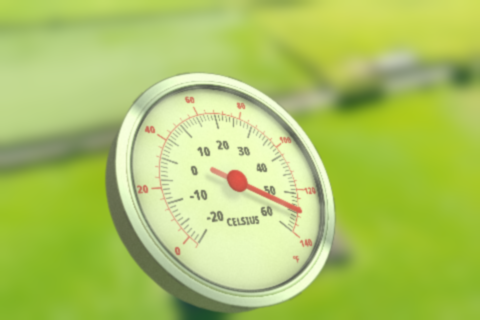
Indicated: 55
